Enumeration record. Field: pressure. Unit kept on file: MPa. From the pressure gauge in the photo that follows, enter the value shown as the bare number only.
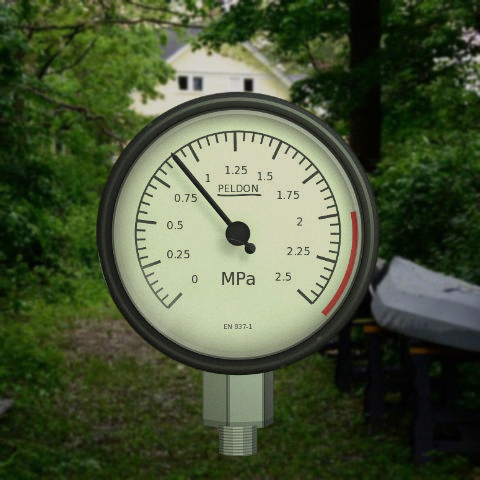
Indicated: 0.9
